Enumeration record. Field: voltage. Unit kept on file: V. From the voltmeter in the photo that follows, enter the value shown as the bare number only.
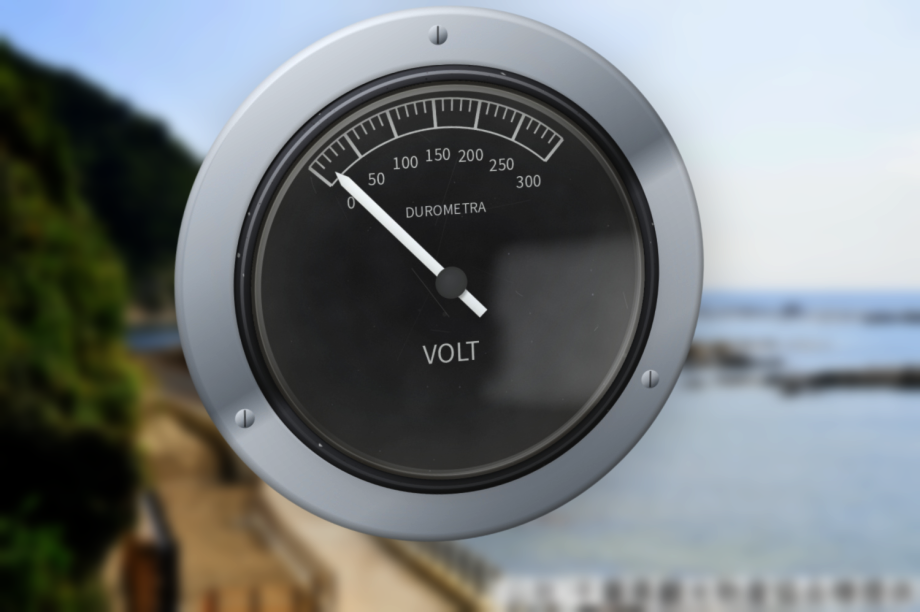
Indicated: 15
